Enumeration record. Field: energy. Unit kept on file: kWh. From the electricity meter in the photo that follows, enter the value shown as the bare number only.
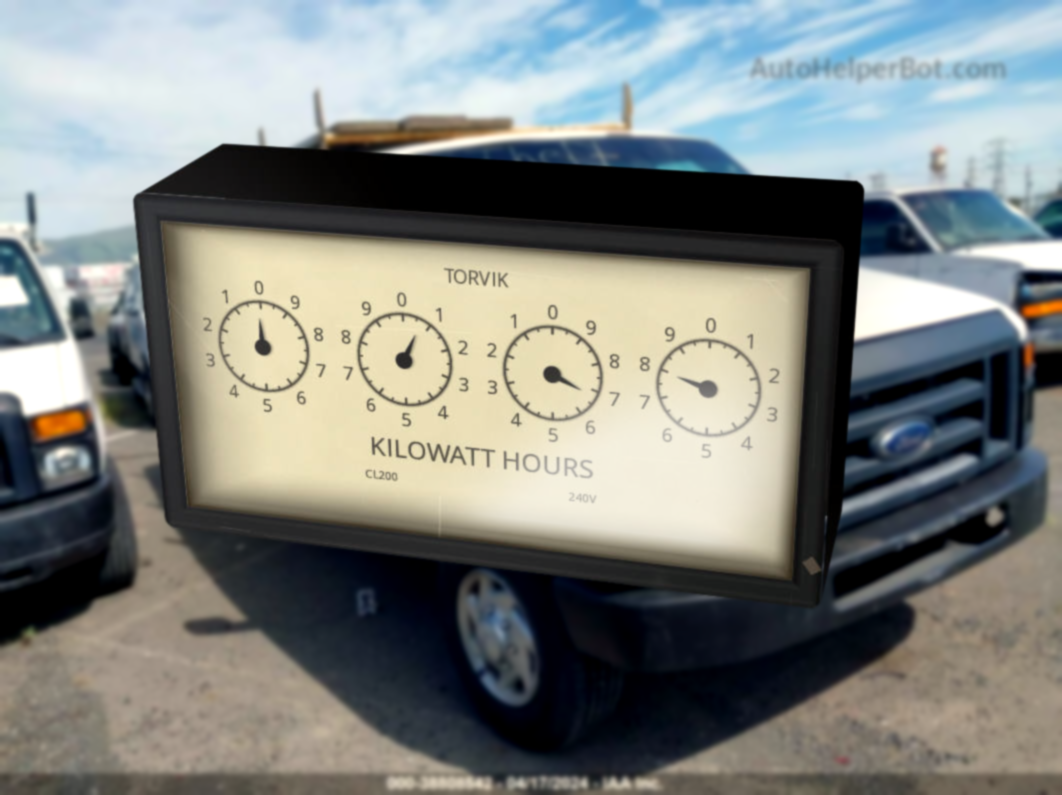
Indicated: 68
